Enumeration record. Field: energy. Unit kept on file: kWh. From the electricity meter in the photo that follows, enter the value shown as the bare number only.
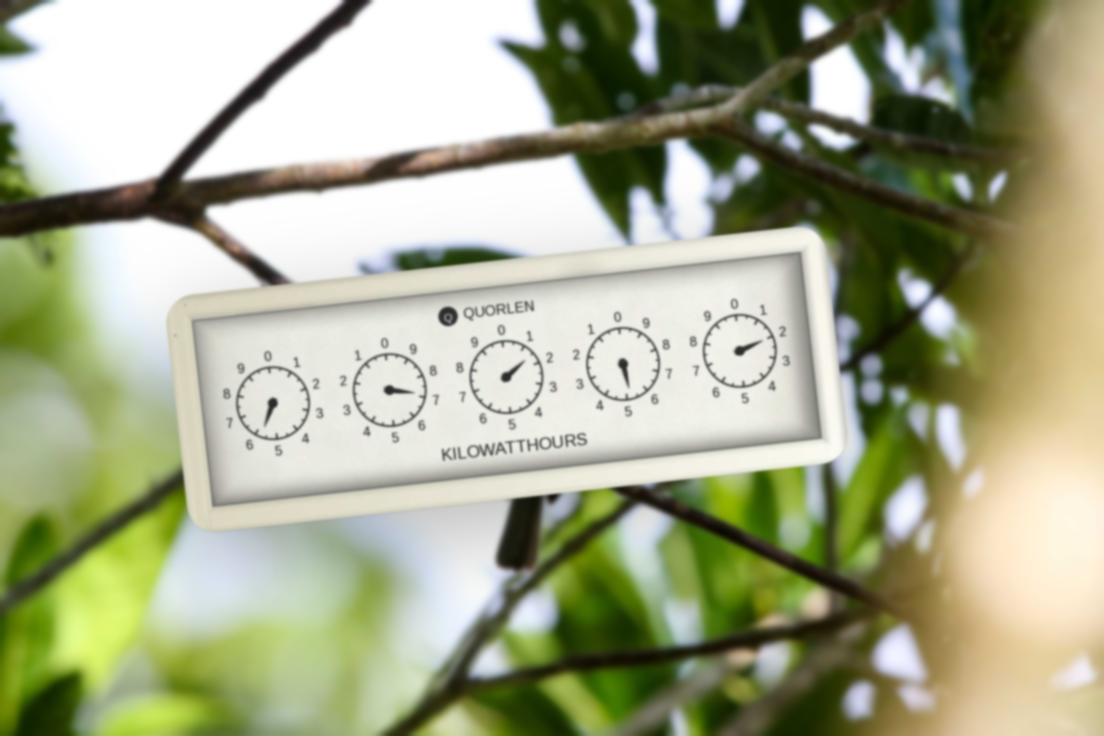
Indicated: 57152
